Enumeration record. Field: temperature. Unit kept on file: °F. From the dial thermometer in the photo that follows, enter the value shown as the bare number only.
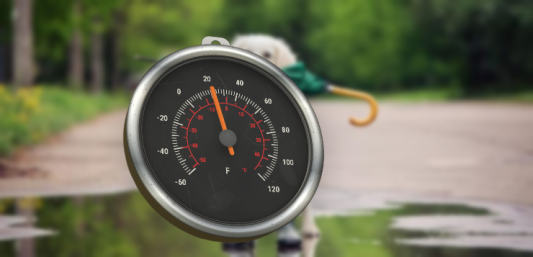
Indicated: 20
